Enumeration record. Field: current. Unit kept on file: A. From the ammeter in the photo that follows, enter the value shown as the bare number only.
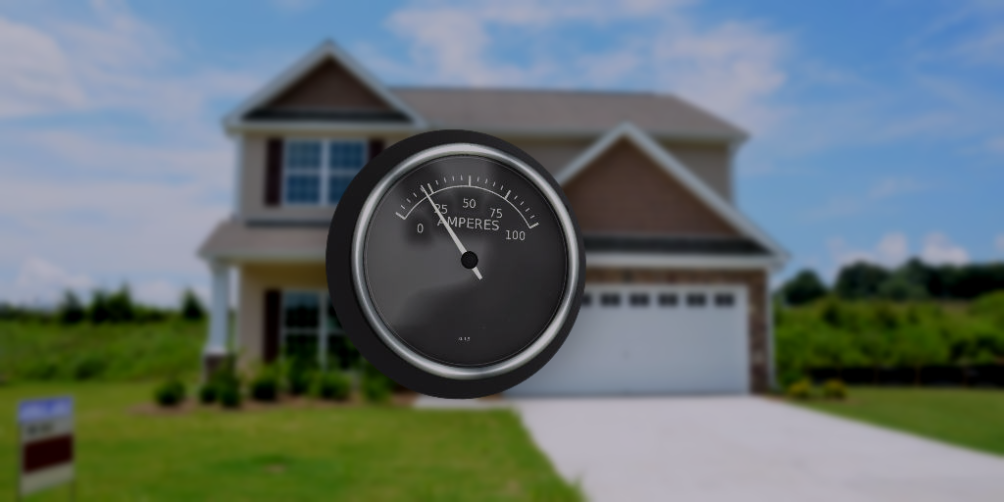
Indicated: 20
